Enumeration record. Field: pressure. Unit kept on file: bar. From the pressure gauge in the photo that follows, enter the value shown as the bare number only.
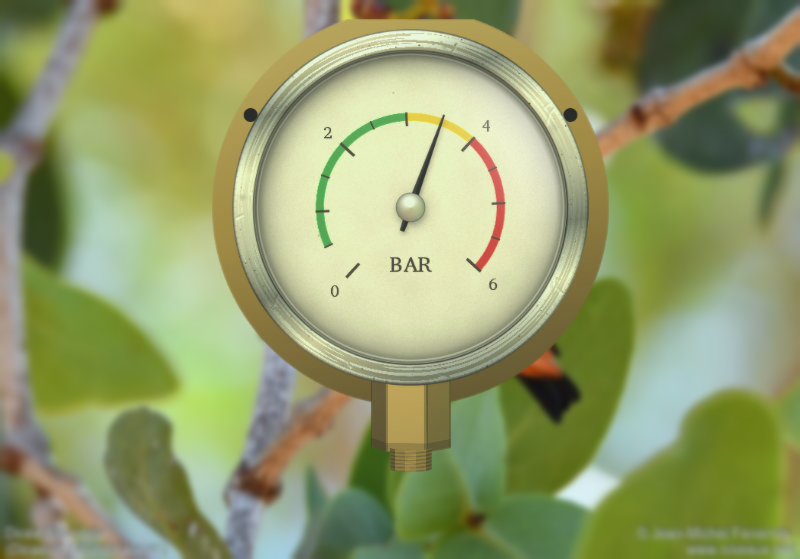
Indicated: 3.5
